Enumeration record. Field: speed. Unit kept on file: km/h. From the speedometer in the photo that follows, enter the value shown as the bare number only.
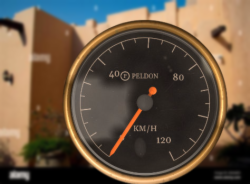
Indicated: 0
